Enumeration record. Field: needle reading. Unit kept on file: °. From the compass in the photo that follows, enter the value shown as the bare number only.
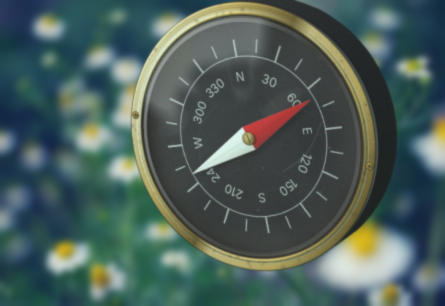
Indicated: 67.5
